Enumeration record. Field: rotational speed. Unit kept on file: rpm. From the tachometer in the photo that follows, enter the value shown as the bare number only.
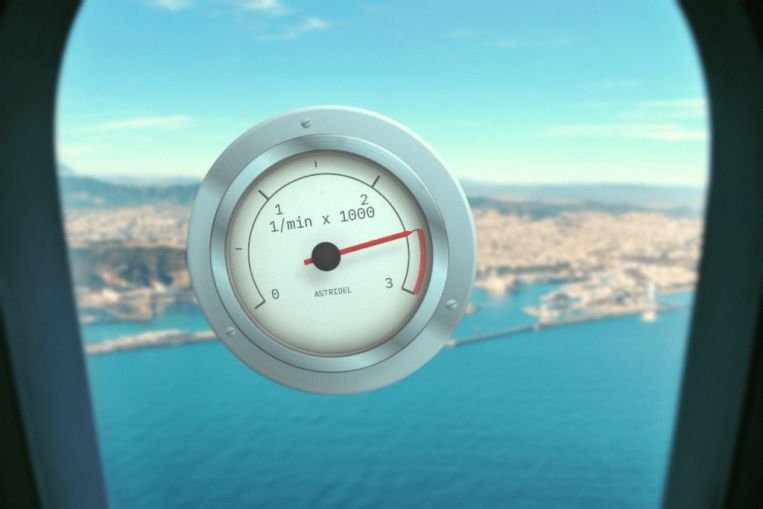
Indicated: 2500
